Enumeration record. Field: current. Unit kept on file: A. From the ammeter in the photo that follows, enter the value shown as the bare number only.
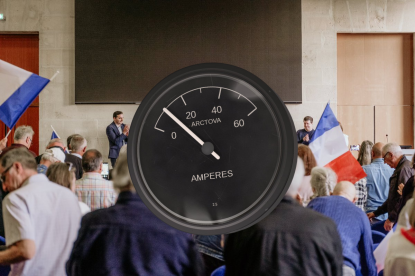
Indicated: 10
